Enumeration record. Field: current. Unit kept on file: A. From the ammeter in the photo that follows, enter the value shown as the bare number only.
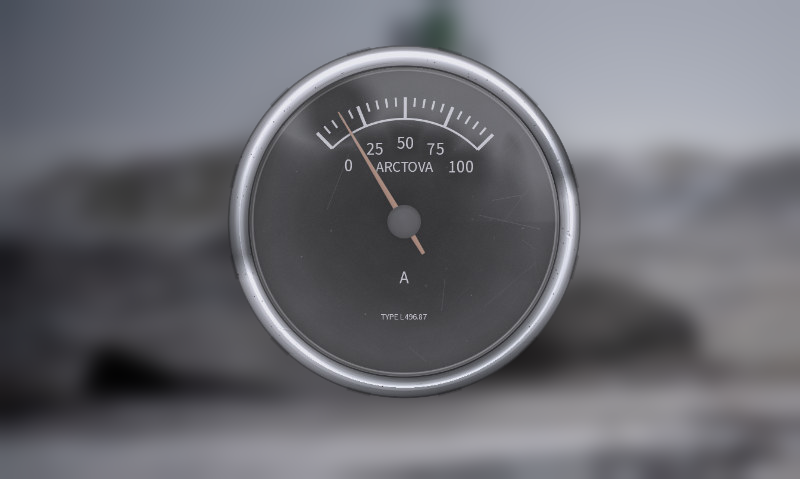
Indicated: 15
